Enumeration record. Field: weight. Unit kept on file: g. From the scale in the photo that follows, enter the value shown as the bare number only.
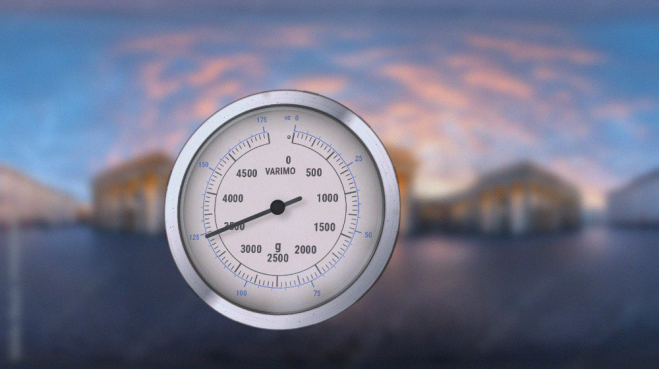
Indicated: 3500
